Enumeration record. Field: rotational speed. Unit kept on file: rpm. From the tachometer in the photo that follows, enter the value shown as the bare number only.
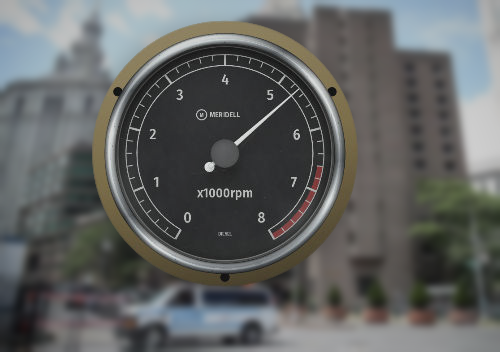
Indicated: 5300
